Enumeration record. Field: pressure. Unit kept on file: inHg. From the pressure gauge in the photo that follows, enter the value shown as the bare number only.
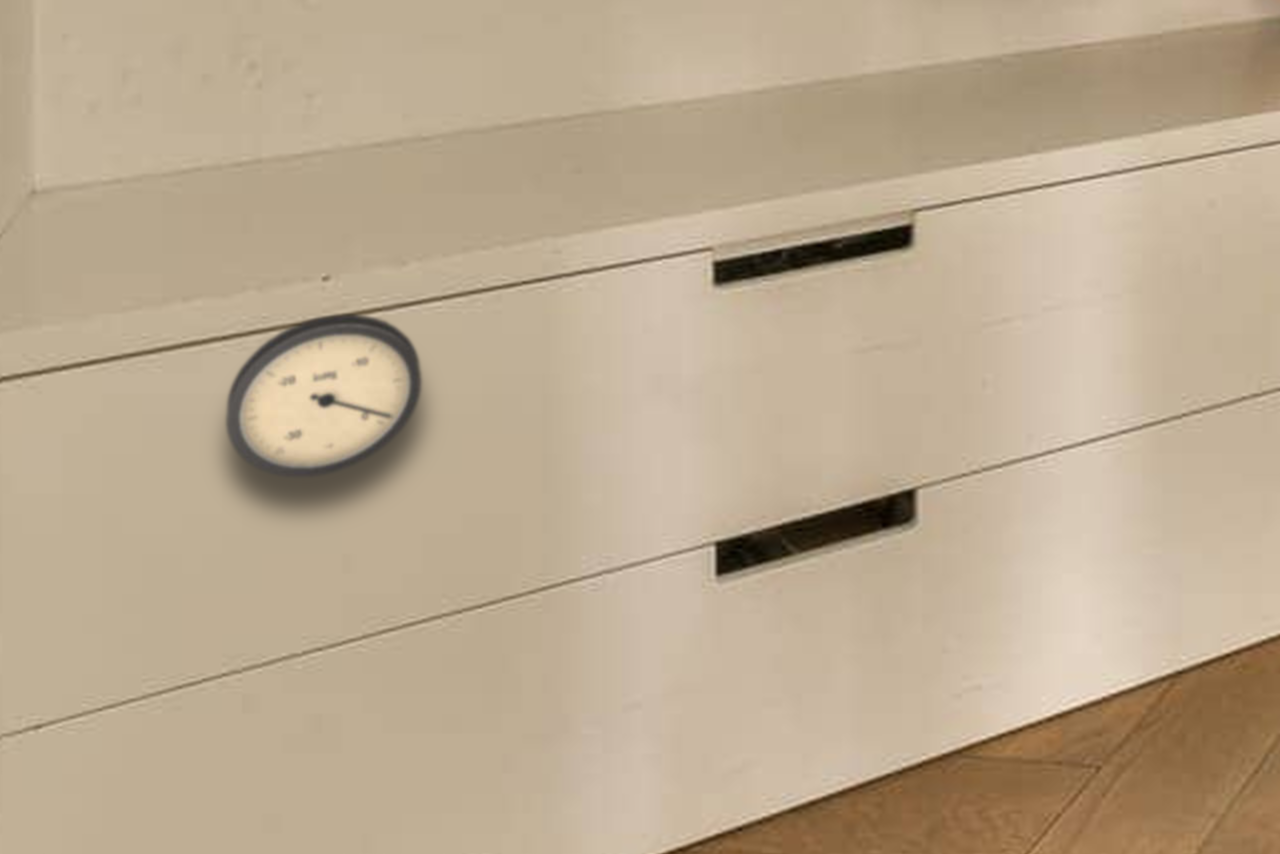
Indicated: -1
